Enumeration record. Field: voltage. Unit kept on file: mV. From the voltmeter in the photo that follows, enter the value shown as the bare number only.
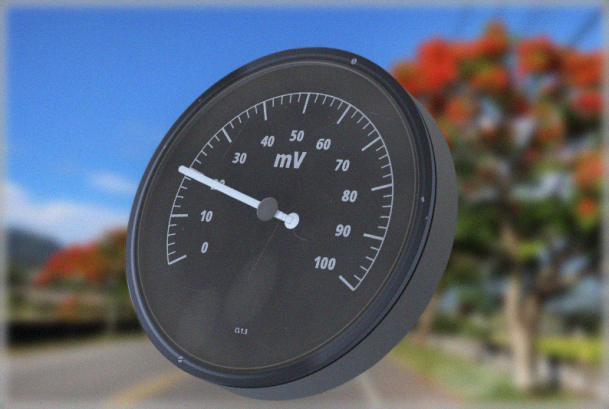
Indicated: 19
